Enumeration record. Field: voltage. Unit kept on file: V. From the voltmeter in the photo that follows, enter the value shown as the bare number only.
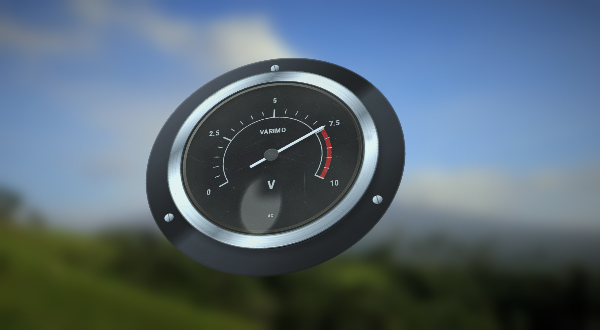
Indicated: 7.5
